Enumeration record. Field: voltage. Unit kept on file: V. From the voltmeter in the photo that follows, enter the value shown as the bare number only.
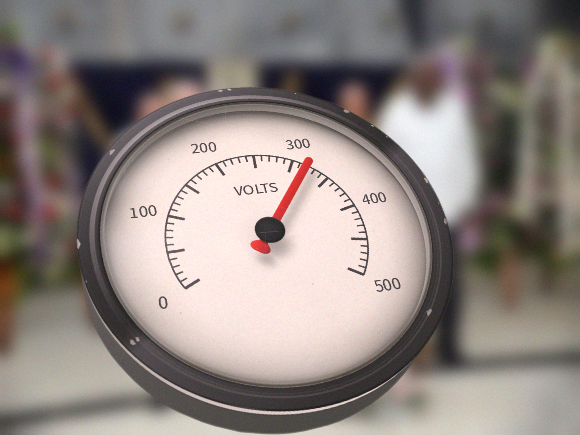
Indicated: 320
